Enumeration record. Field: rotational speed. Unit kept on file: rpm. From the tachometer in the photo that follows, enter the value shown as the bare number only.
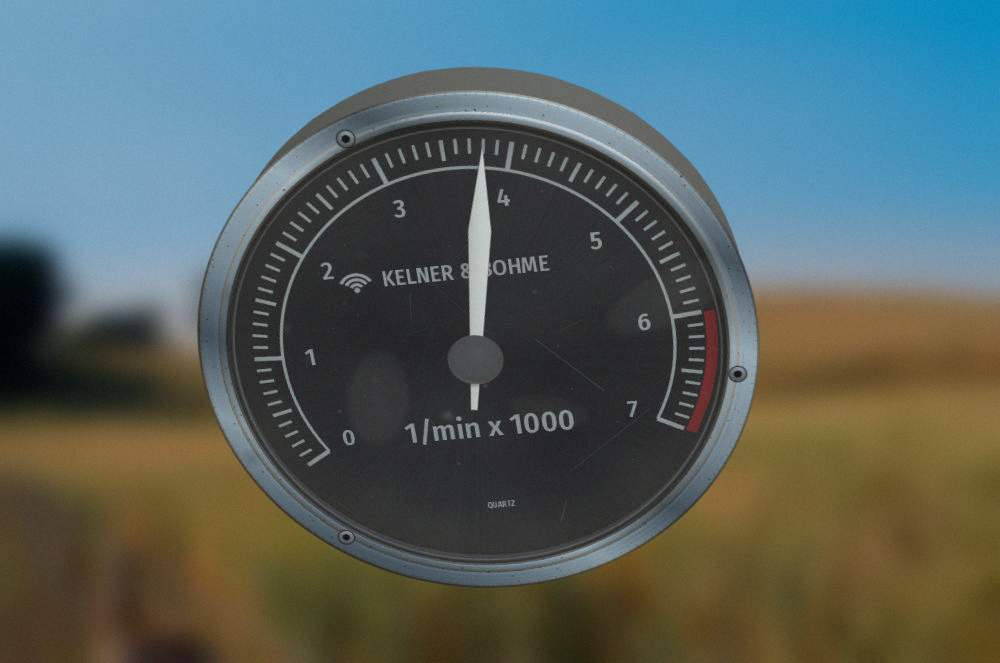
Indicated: 3800
